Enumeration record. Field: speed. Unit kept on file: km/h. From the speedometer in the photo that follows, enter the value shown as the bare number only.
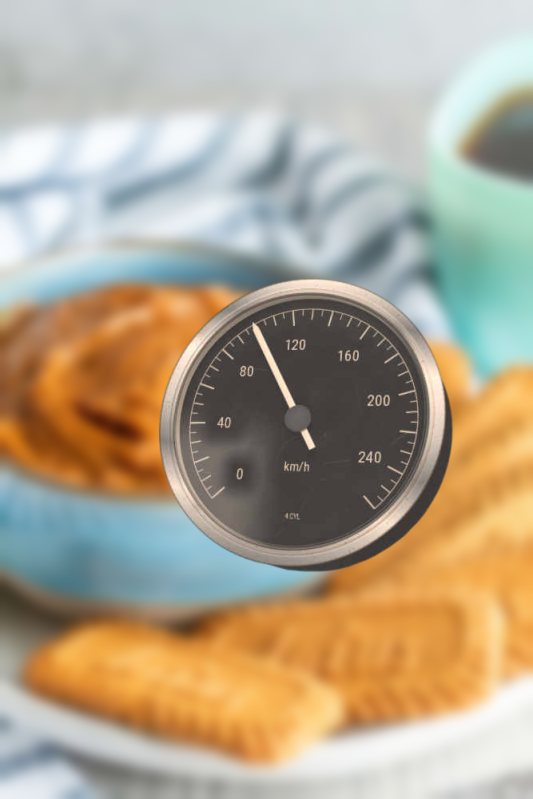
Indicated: 100
